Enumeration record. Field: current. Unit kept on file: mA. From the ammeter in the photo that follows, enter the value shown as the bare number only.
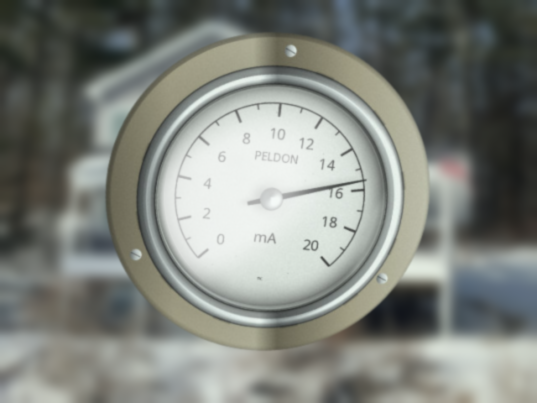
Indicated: 15.5
